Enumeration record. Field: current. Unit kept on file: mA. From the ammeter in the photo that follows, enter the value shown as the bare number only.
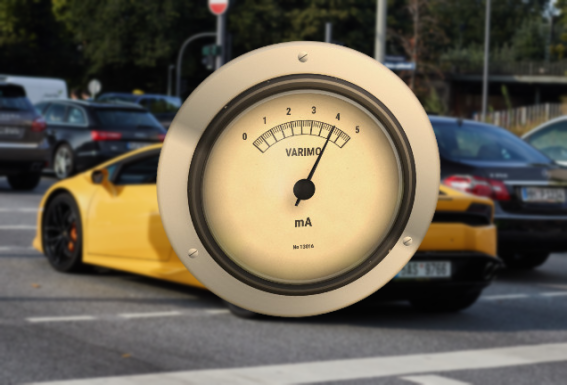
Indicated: 4
